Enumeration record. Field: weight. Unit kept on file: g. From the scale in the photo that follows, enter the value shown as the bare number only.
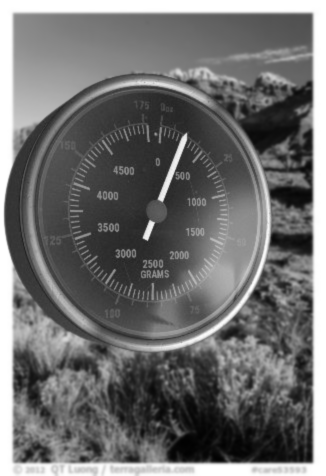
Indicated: 250
